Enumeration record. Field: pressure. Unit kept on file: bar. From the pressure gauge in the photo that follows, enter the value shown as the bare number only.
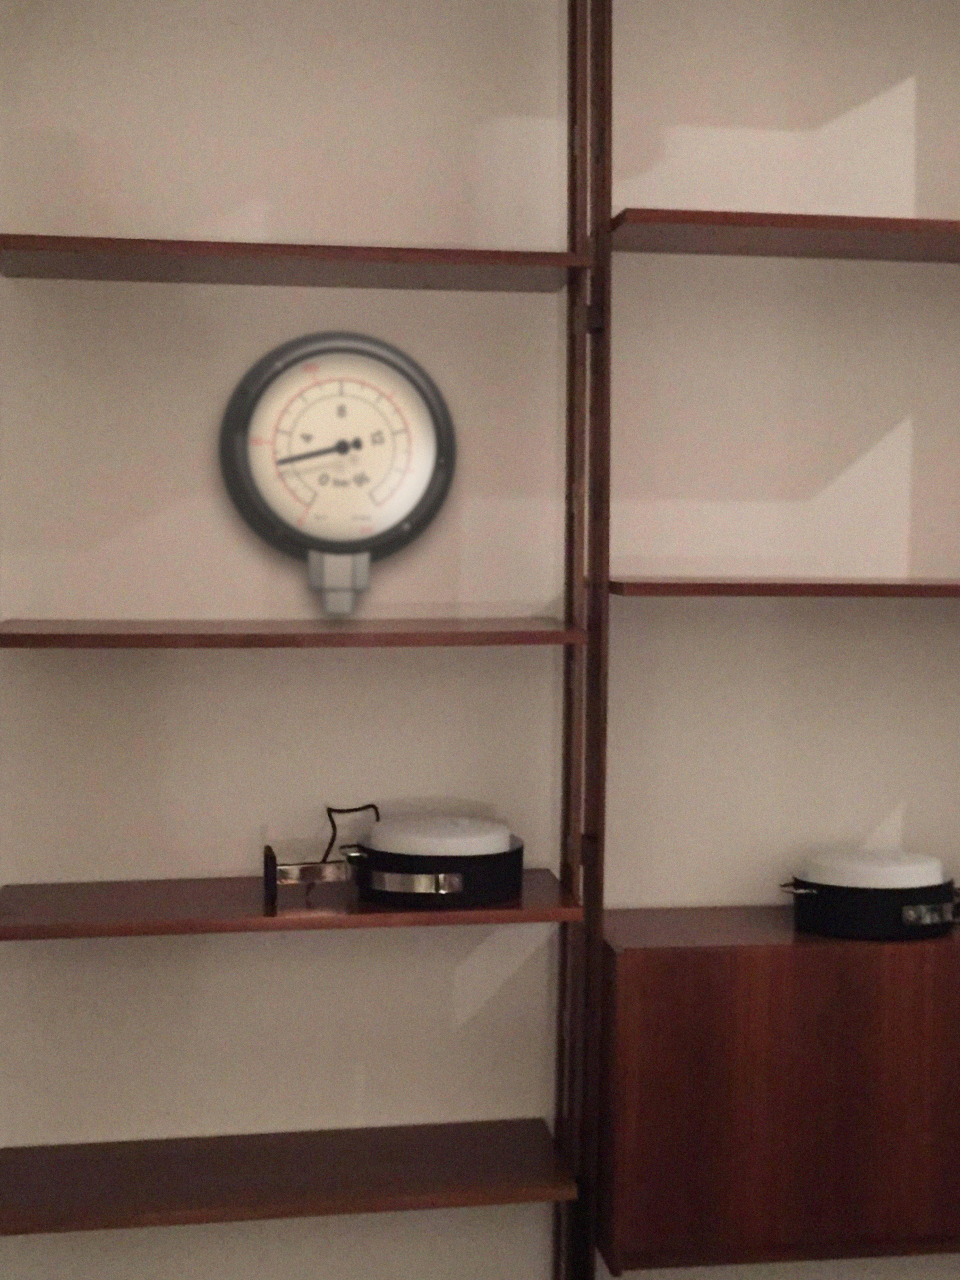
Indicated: 2.5
